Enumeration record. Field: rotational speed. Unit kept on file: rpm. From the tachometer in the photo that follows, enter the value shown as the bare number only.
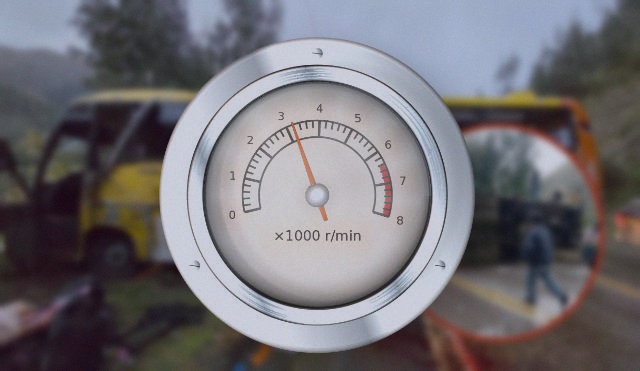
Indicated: 3200
